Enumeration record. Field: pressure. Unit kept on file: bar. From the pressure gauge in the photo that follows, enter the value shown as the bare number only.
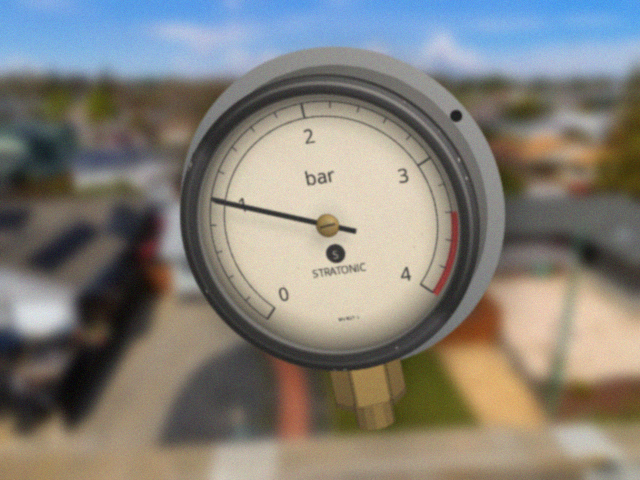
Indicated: 1
